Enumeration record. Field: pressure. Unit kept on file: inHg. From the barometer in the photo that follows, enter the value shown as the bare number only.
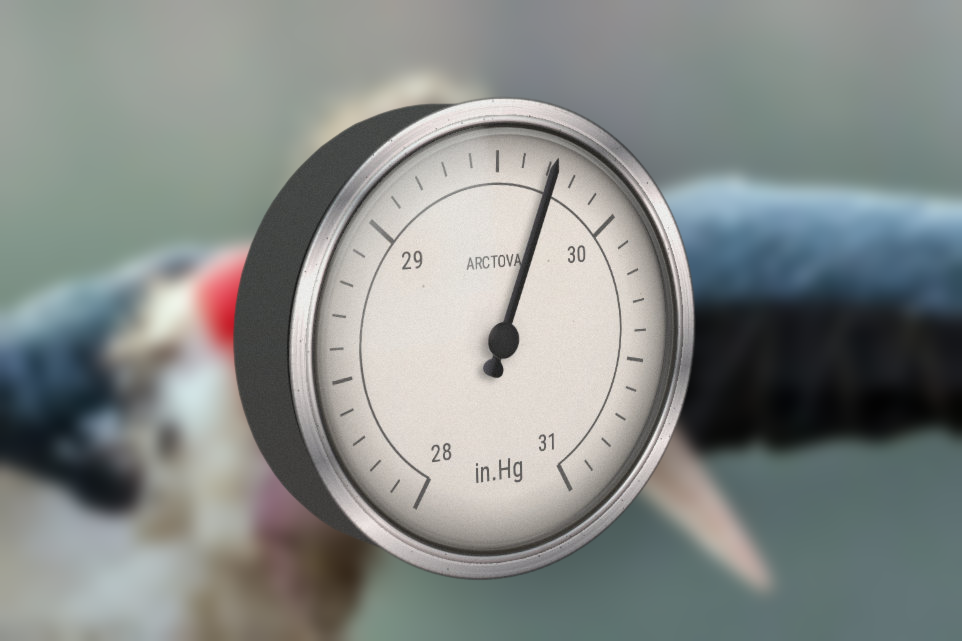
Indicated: 29.7
